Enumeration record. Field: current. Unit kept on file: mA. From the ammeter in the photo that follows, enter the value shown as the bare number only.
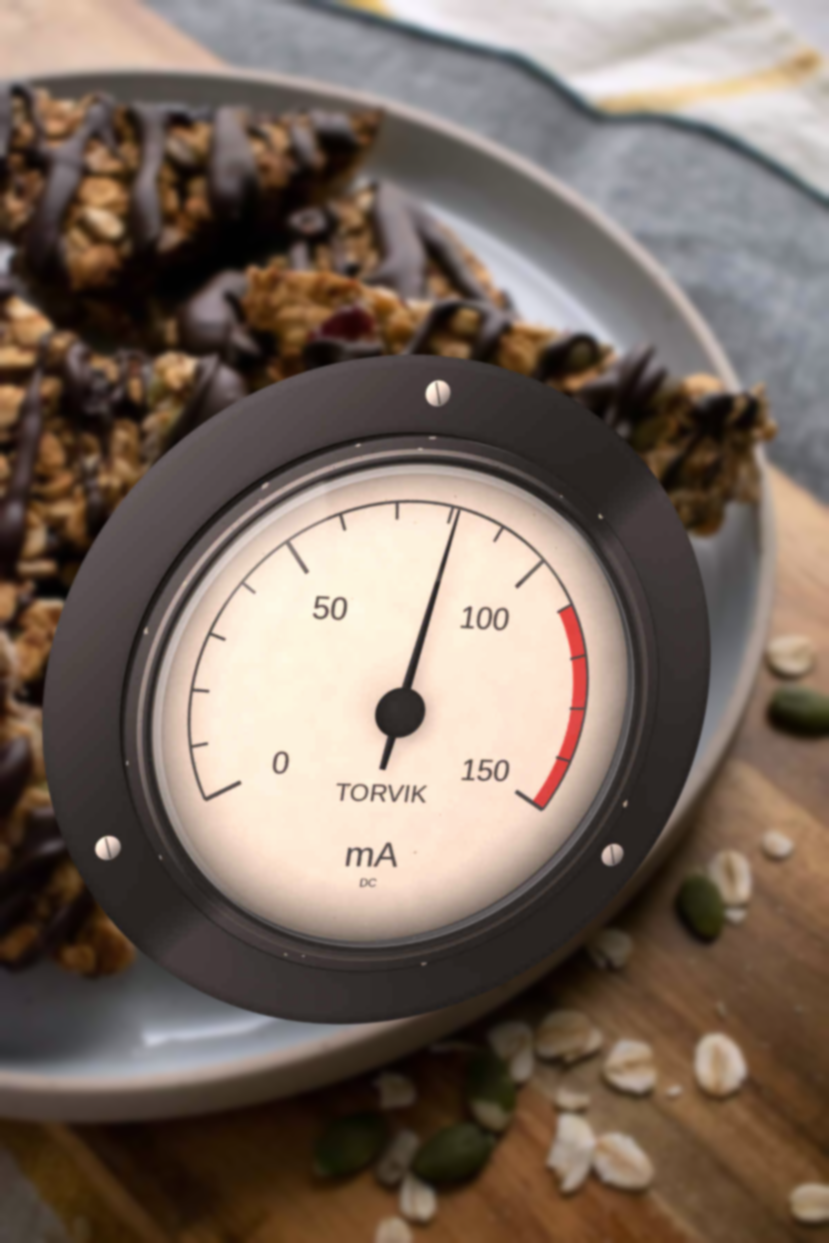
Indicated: 80
